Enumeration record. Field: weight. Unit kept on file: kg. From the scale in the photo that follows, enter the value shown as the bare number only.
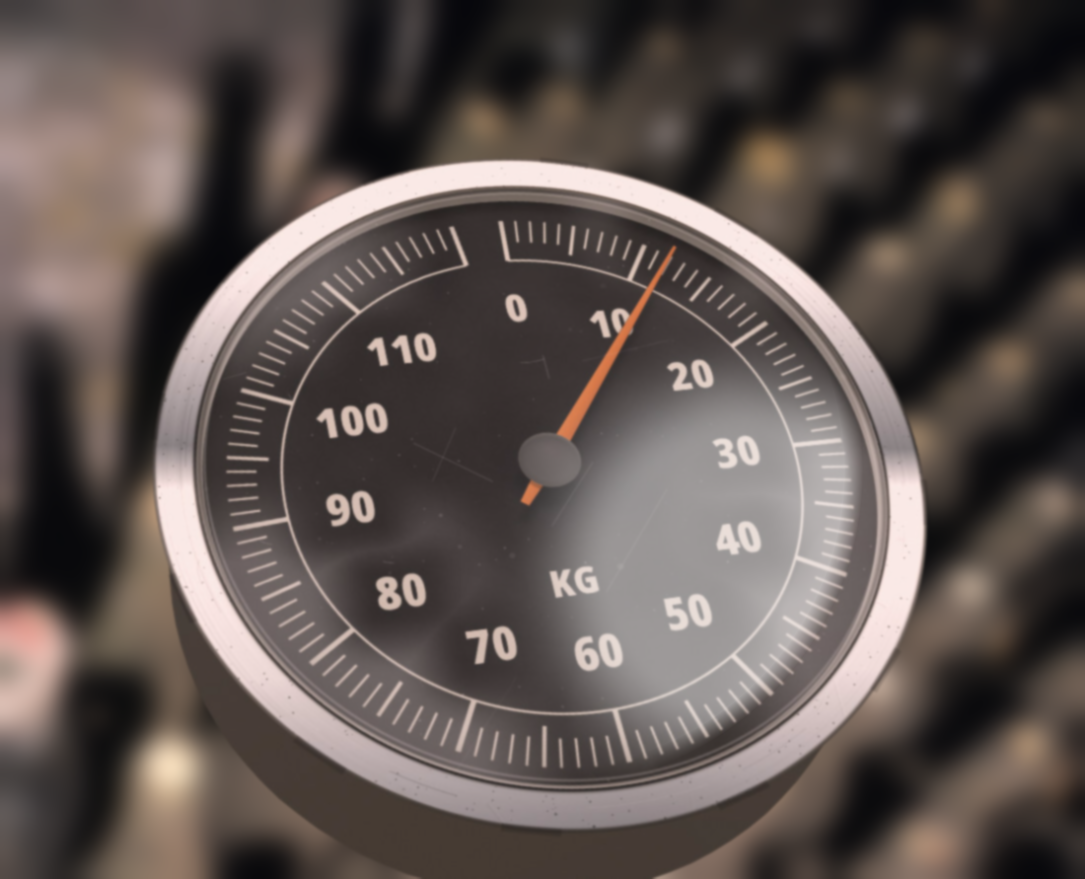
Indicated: 12
